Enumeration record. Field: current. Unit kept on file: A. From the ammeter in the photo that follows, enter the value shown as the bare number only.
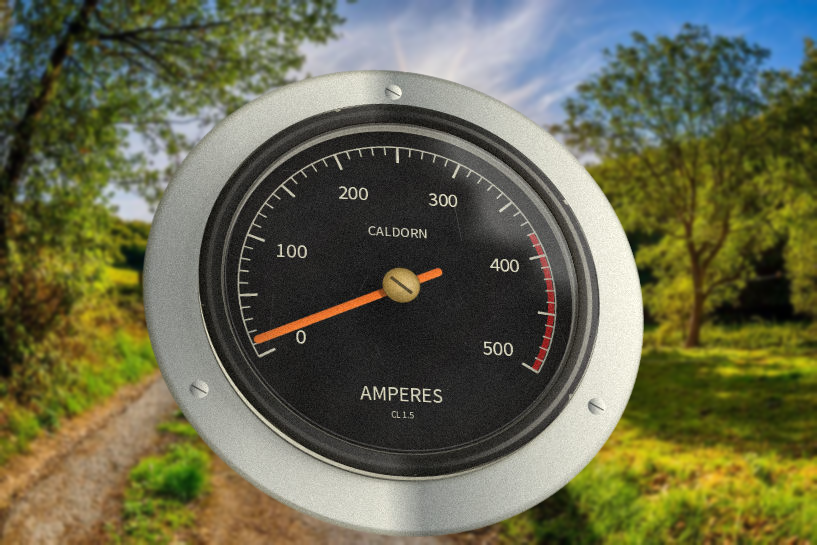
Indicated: 10
